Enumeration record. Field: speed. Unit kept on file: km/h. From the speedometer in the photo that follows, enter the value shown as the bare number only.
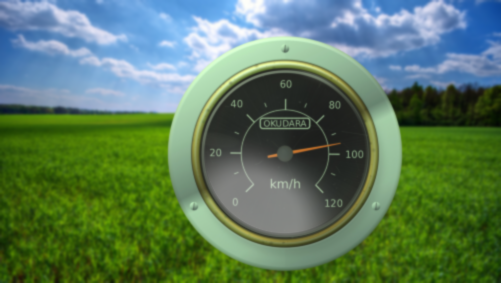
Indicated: 95
